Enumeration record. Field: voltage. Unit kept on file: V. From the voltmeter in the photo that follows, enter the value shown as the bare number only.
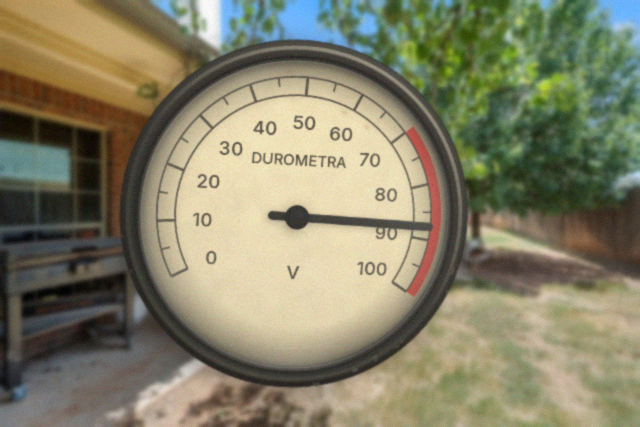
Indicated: 87.5
